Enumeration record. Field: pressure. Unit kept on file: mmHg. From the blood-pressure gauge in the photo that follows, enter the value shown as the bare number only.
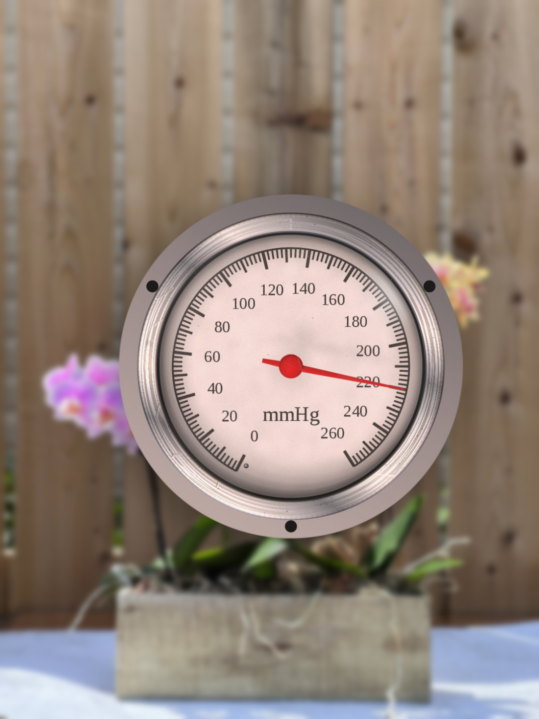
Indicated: 220
